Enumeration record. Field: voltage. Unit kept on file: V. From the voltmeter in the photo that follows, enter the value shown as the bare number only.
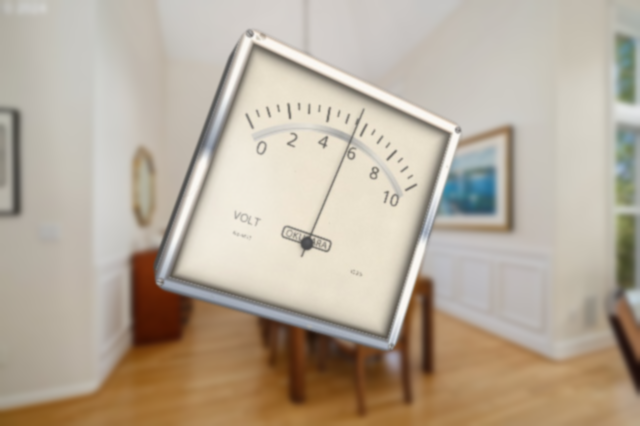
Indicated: 5.5
